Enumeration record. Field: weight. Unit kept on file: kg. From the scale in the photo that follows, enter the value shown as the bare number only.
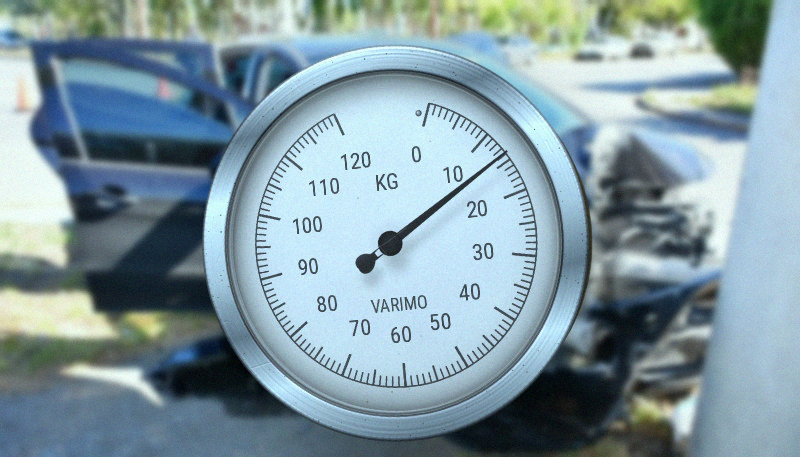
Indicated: 14
